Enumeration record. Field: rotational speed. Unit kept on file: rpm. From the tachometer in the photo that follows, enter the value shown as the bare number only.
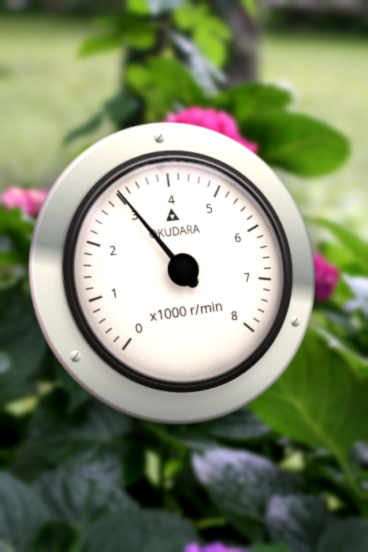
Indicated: 3000
